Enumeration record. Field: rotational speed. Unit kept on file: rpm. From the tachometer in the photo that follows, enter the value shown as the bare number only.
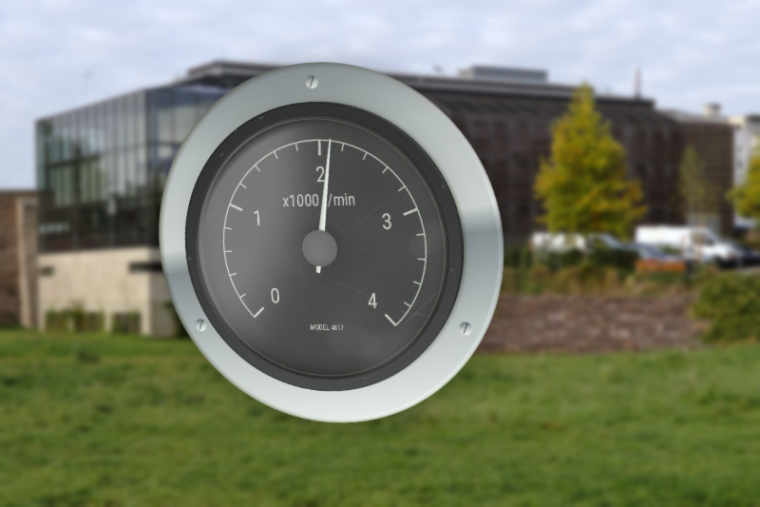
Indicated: 2100
